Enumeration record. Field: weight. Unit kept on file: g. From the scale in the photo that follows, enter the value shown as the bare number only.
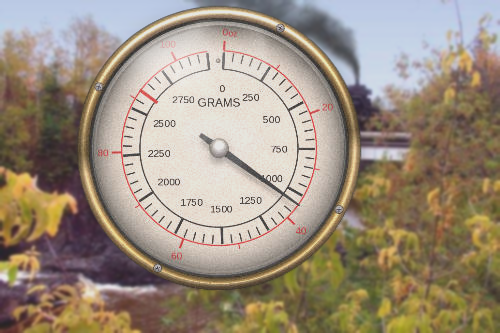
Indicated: 1050
